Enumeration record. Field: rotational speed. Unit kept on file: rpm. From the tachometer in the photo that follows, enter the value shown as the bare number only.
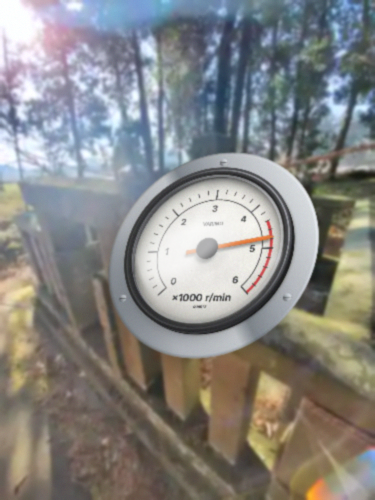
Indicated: 4800
